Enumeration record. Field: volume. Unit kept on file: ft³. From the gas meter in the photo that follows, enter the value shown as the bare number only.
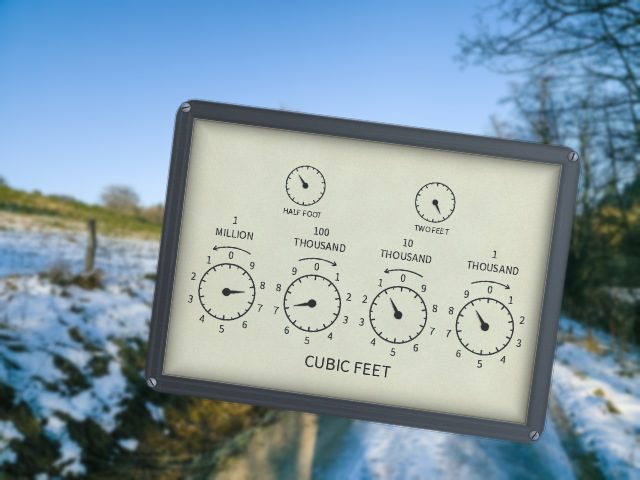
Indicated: 770900
